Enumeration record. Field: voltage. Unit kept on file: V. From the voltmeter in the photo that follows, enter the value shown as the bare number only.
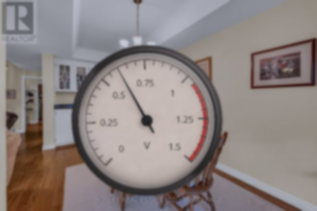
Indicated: 0.6
